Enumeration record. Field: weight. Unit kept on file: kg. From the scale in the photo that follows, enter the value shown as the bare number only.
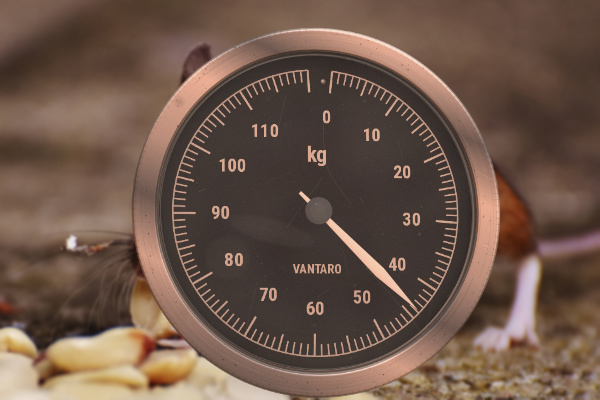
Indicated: 44
